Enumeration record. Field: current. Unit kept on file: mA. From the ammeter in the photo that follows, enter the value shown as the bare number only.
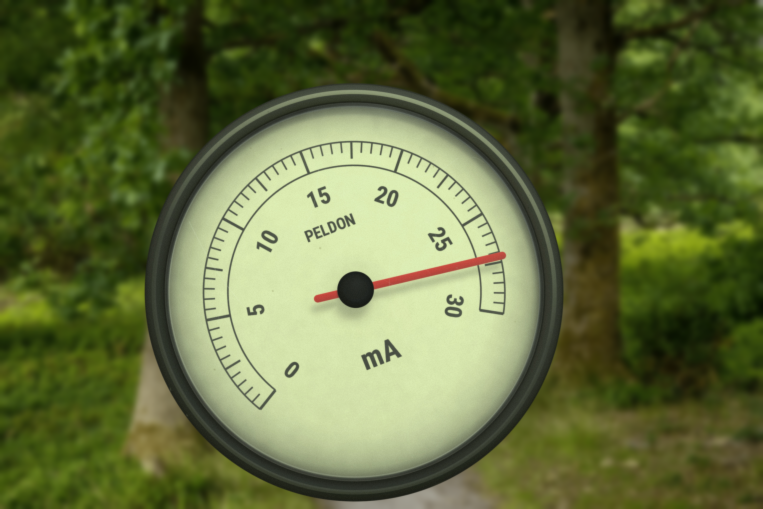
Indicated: 27.25
